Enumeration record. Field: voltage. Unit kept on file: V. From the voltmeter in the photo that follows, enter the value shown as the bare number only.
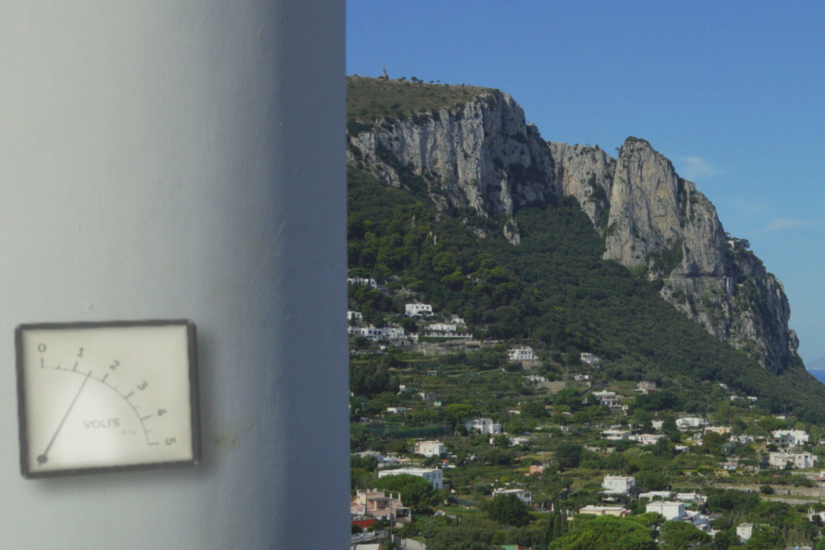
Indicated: 1.5
